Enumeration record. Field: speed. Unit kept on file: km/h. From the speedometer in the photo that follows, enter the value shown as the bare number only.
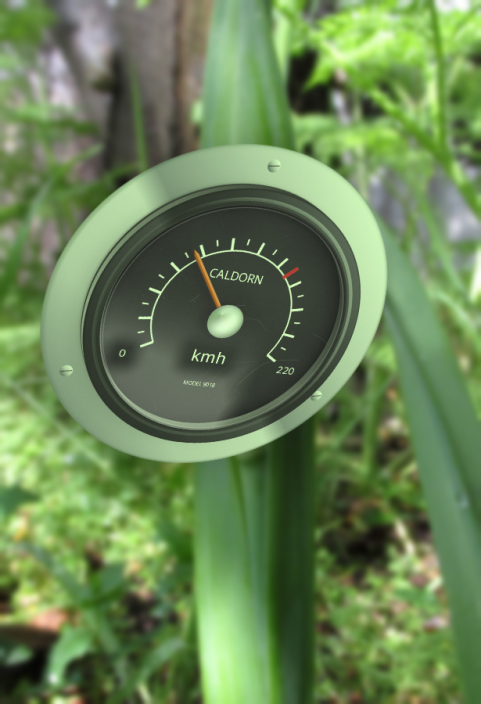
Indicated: 75
